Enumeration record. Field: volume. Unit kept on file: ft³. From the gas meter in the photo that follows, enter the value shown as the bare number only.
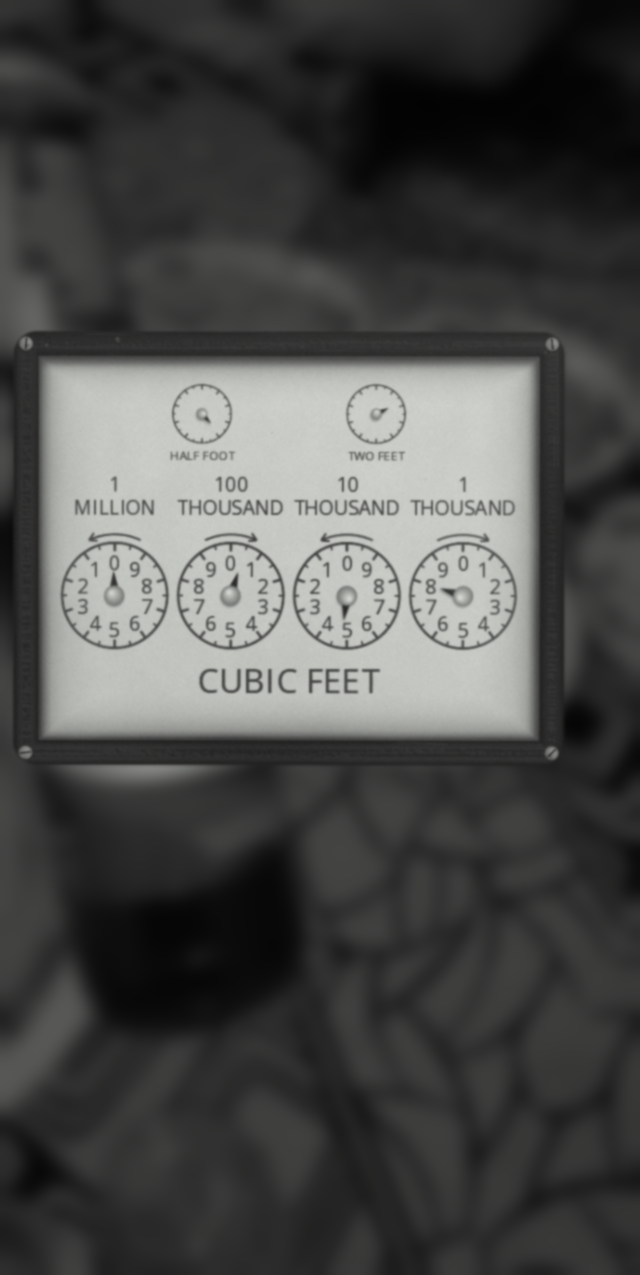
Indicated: 4800
